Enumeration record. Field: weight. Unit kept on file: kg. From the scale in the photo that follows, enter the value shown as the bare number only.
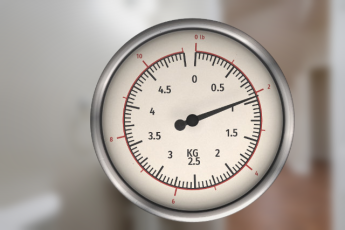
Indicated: 0.95
